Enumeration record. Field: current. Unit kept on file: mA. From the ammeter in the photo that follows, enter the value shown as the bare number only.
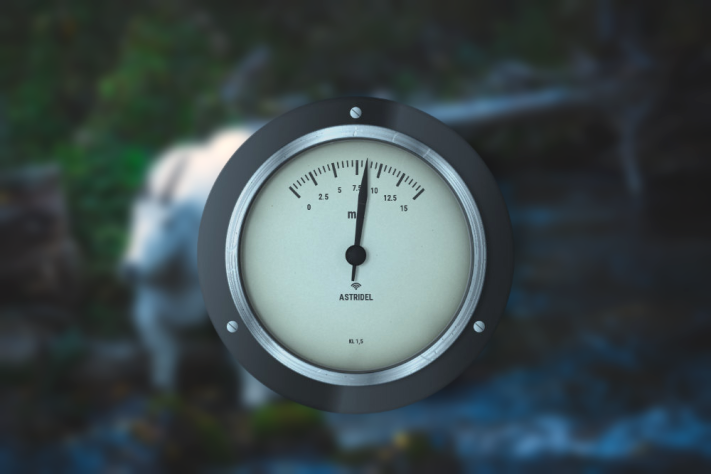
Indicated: 8.5
